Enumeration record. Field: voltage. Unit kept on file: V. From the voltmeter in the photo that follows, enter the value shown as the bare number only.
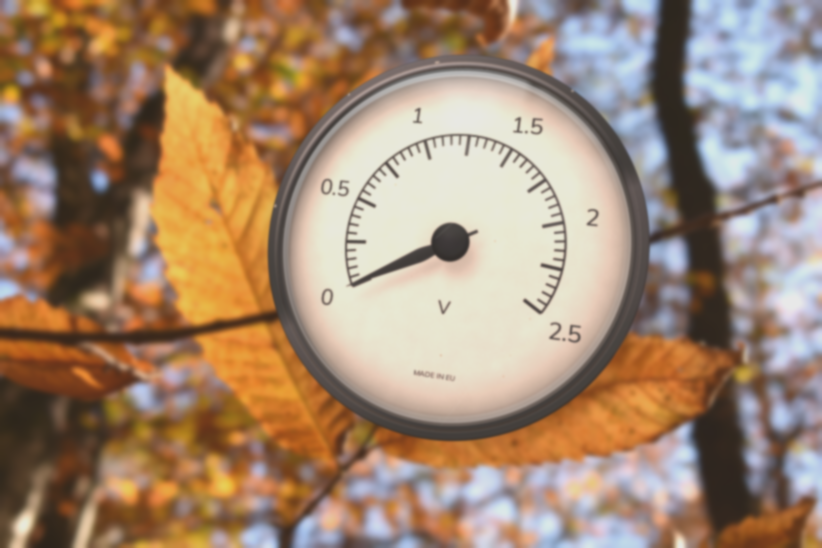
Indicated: 0
